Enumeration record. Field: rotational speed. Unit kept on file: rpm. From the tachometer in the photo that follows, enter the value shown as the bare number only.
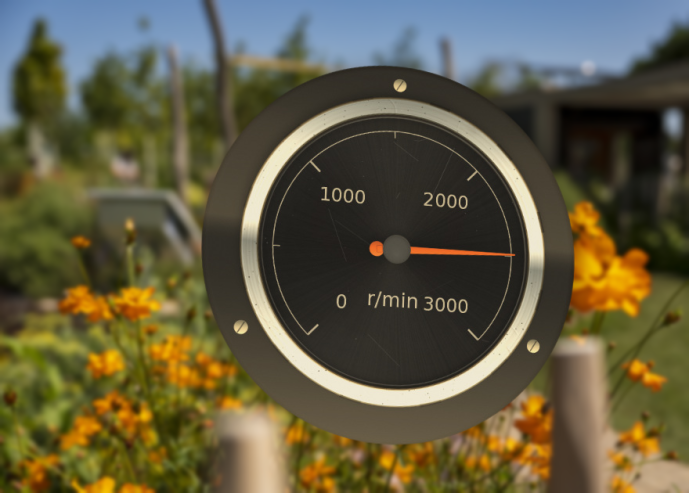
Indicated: 2500
